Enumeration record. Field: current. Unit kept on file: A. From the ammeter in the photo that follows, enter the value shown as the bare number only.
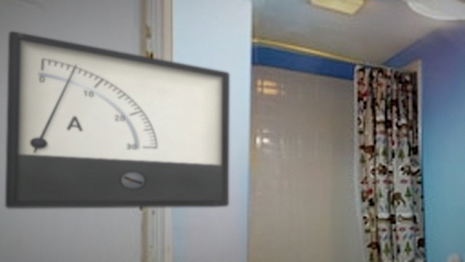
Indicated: 5
